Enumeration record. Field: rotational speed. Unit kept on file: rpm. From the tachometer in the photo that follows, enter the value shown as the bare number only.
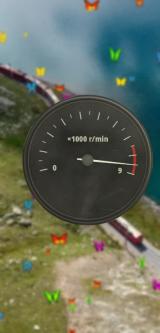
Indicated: 8500
